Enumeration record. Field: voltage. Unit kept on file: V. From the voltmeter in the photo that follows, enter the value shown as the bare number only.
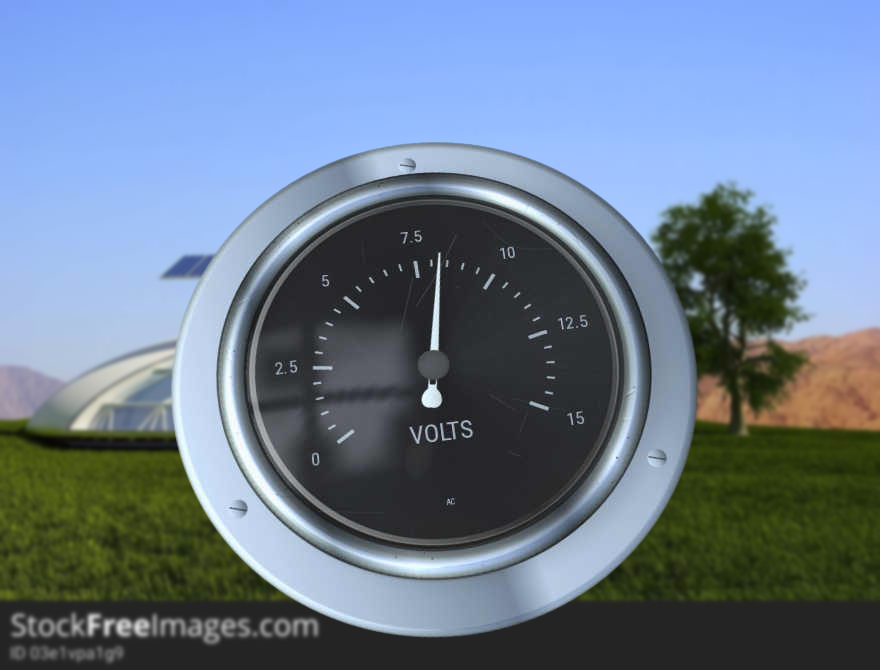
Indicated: 8.25
